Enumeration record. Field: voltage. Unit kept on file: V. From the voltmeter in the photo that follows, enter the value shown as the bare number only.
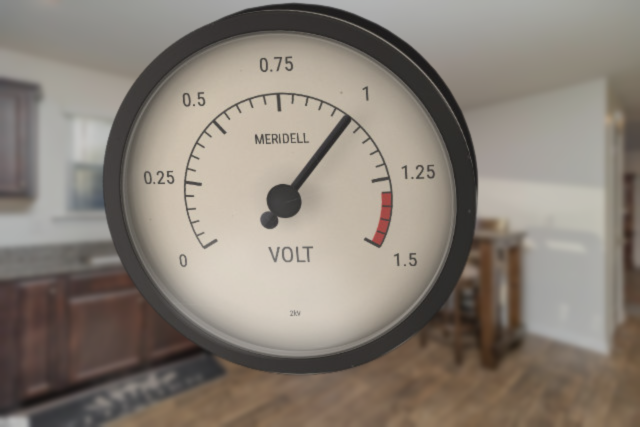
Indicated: 1
